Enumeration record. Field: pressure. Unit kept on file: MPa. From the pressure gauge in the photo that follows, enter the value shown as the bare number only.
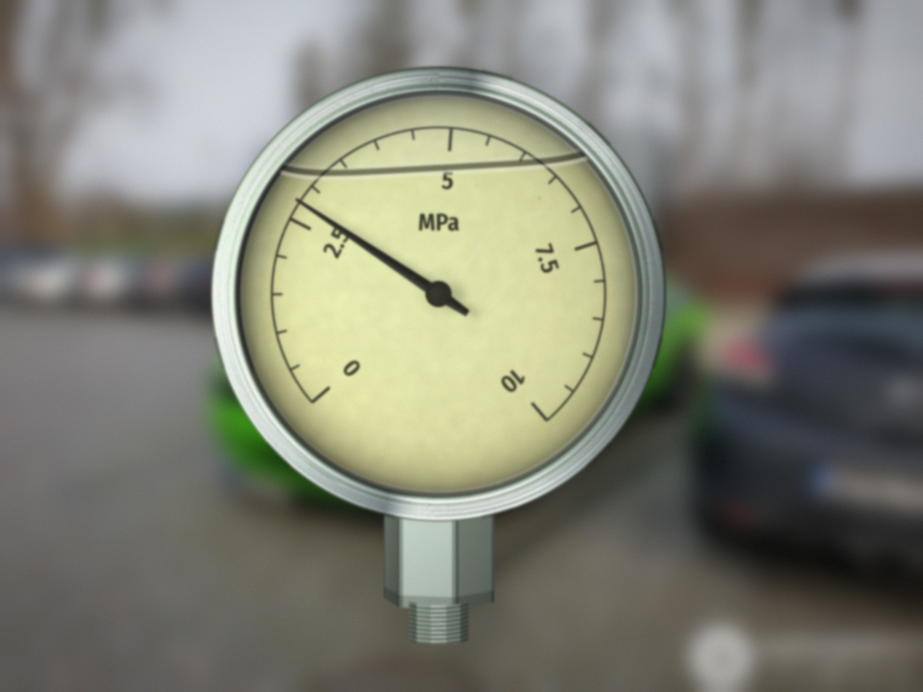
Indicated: 2.75
